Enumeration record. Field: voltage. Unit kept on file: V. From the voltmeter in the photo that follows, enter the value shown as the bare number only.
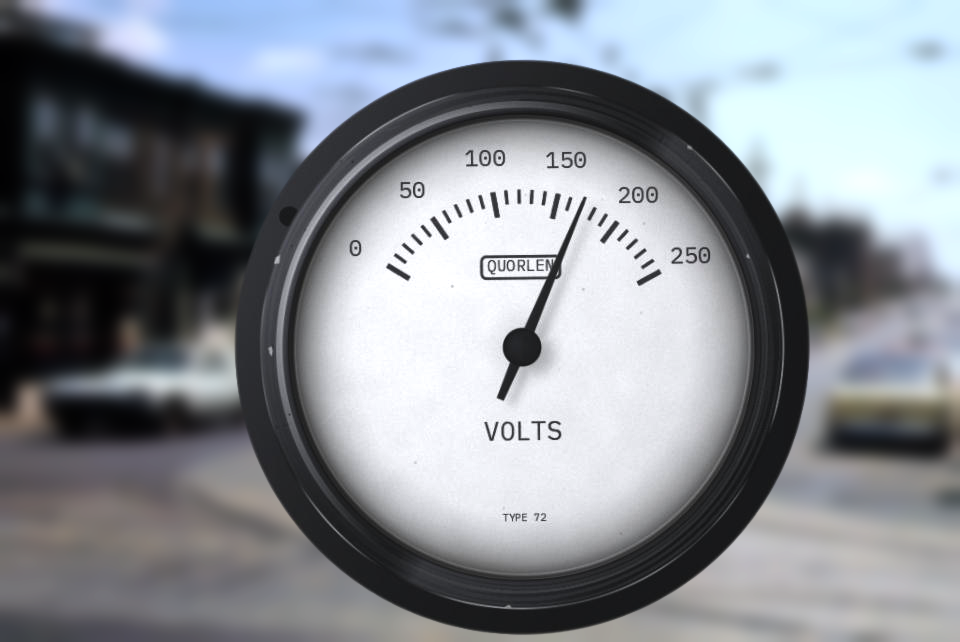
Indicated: 170
